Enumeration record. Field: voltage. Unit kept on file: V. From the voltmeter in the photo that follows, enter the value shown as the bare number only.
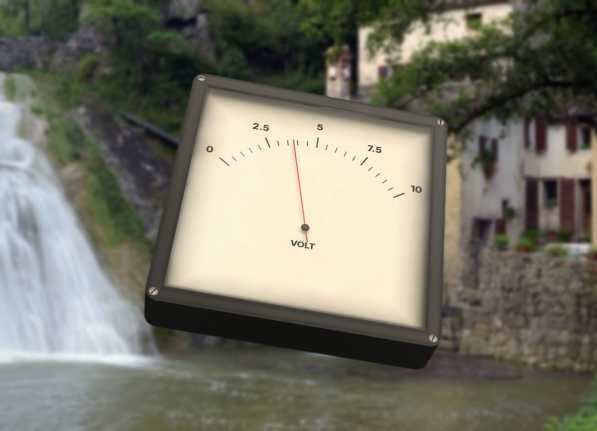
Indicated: 3.75
